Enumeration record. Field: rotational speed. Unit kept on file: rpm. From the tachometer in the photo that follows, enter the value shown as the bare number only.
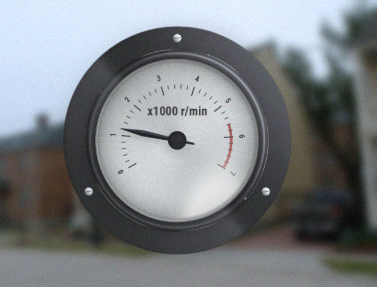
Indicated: 1200
